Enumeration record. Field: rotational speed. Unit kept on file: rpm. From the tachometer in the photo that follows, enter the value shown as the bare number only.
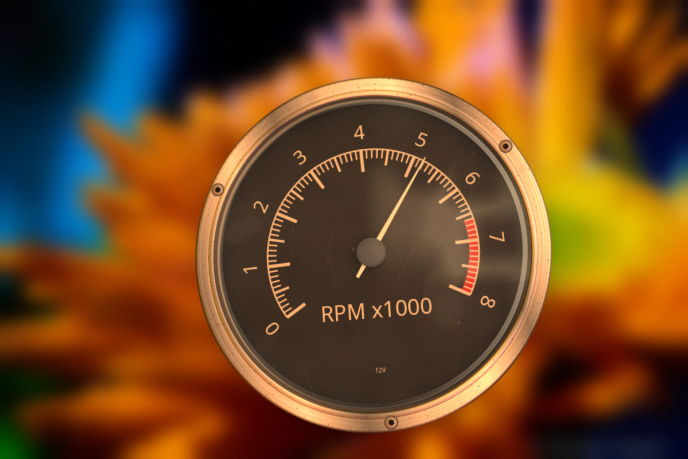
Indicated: 5200
